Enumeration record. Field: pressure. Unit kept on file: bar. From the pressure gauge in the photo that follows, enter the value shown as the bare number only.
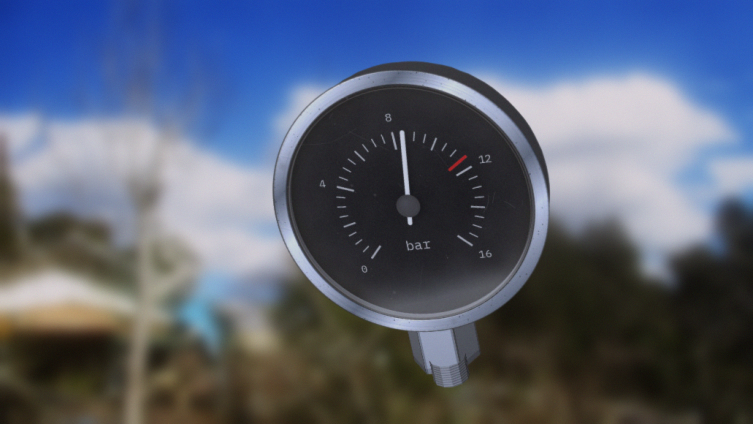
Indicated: 8.5
